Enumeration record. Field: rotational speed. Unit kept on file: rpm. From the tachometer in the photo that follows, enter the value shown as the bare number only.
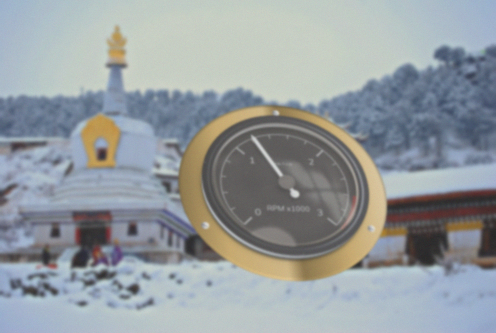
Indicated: 1200
